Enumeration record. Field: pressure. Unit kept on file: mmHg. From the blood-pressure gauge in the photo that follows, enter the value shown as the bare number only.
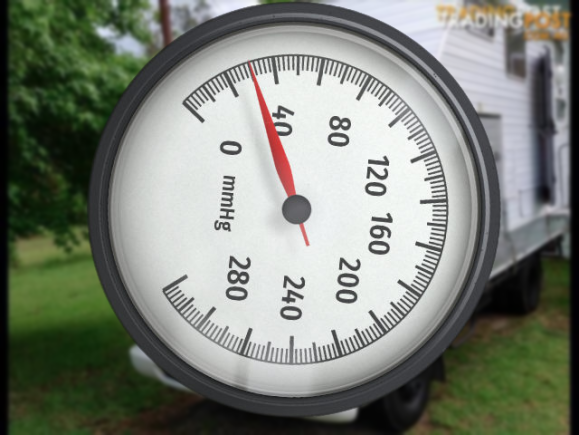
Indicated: 30
